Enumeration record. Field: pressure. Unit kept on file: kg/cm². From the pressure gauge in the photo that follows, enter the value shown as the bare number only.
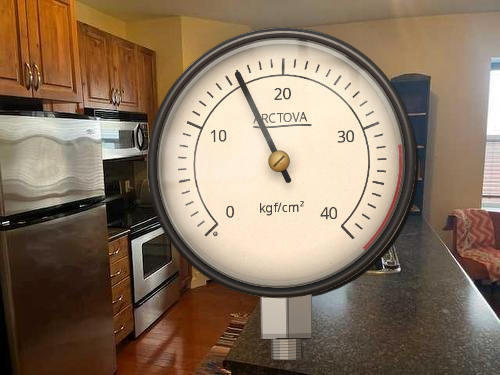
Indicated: 16
